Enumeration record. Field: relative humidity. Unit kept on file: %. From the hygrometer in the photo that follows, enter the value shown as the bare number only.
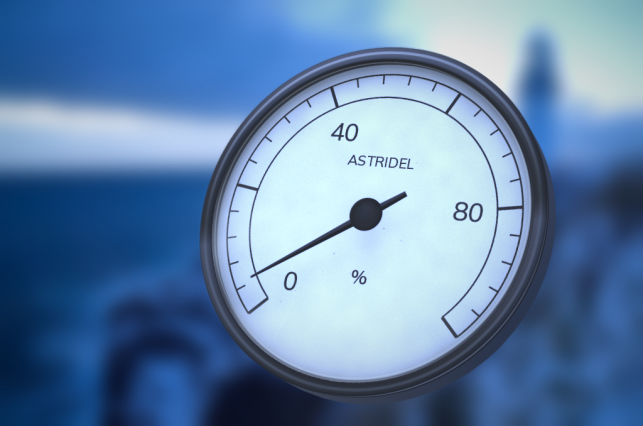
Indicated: 4
